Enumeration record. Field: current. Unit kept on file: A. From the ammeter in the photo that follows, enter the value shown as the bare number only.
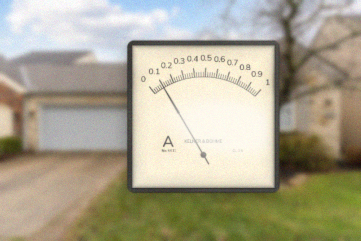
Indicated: 0.1
